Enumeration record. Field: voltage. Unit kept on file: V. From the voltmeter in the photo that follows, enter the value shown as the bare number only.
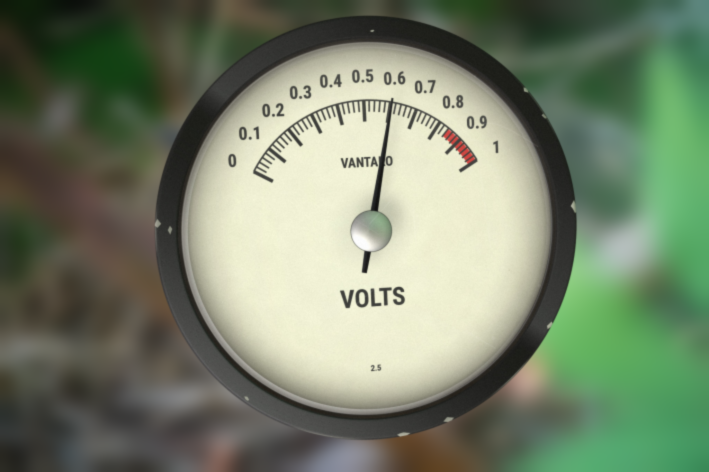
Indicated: 0.6
